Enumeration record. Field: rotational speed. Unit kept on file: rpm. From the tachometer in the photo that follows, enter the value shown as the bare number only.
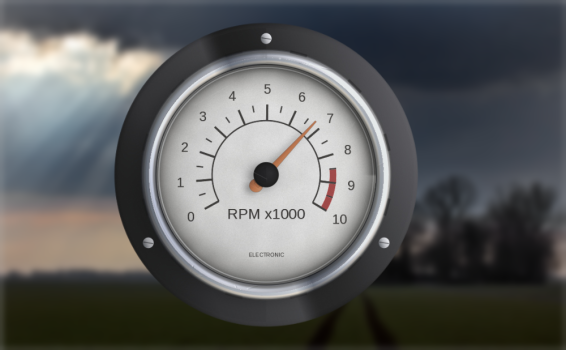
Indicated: 6750
